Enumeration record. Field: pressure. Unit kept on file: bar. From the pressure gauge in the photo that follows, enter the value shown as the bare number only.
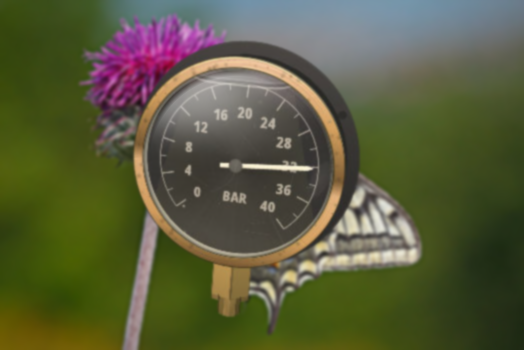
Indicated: 32
